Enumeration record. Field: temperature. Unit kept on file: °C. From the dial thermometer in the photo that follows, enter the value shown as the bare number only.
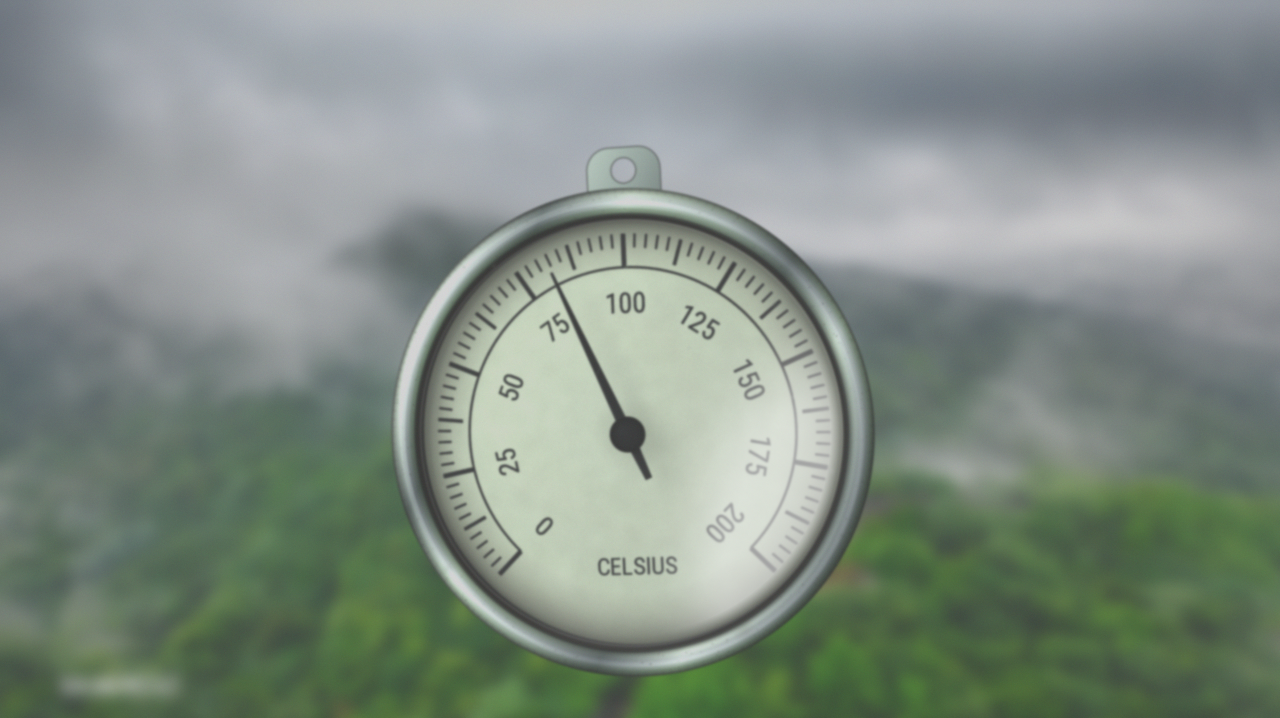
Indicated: 82.5
